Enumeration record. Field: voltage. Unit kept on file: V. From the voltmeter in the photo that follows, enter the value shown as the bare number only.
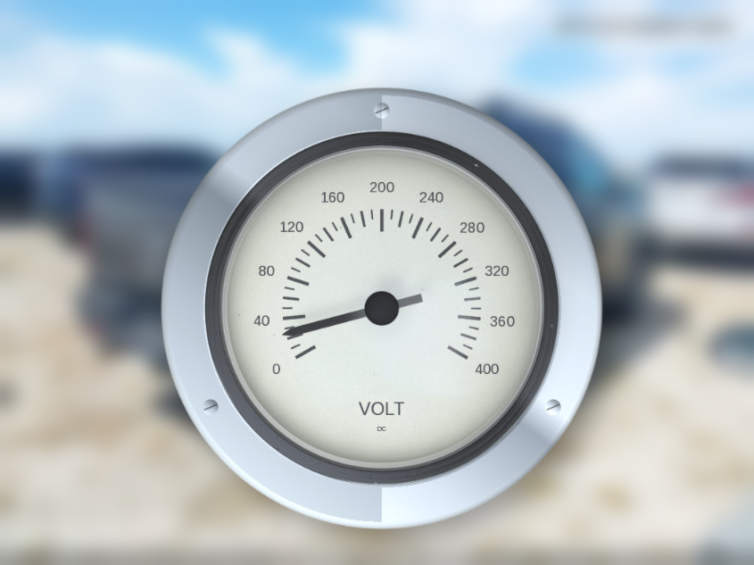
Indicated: 25
